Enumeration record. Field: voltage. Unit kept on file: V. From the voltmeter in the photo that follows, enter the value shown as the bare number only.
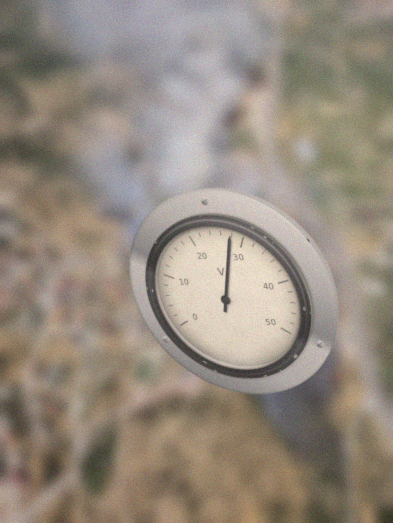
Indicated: 28
